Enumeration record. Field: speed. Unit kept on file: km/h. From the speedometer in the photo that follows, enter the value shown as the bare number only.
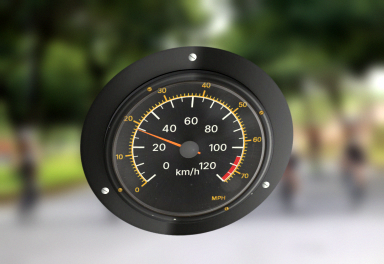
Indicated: 30
